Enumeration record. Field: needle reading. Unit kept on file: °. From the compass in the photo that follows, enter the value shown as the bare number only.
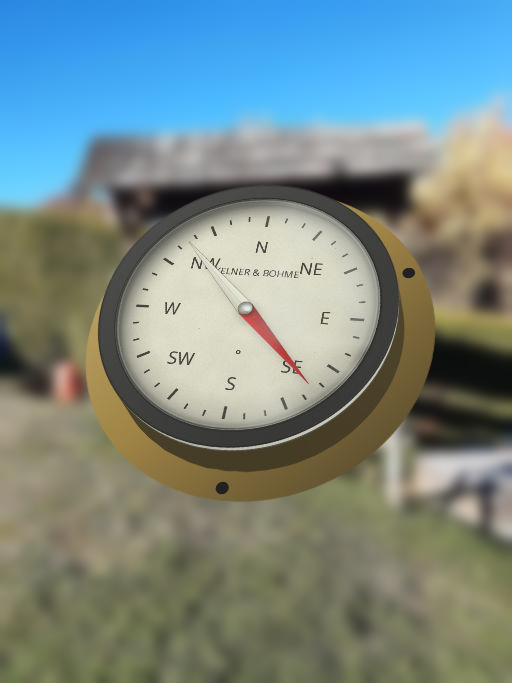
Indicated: 135
